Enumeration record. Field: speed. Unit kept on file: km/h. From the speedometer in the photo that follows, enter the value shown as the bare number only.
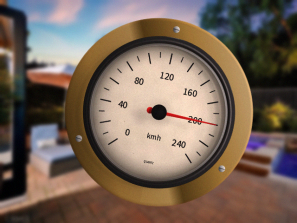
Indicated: 200
